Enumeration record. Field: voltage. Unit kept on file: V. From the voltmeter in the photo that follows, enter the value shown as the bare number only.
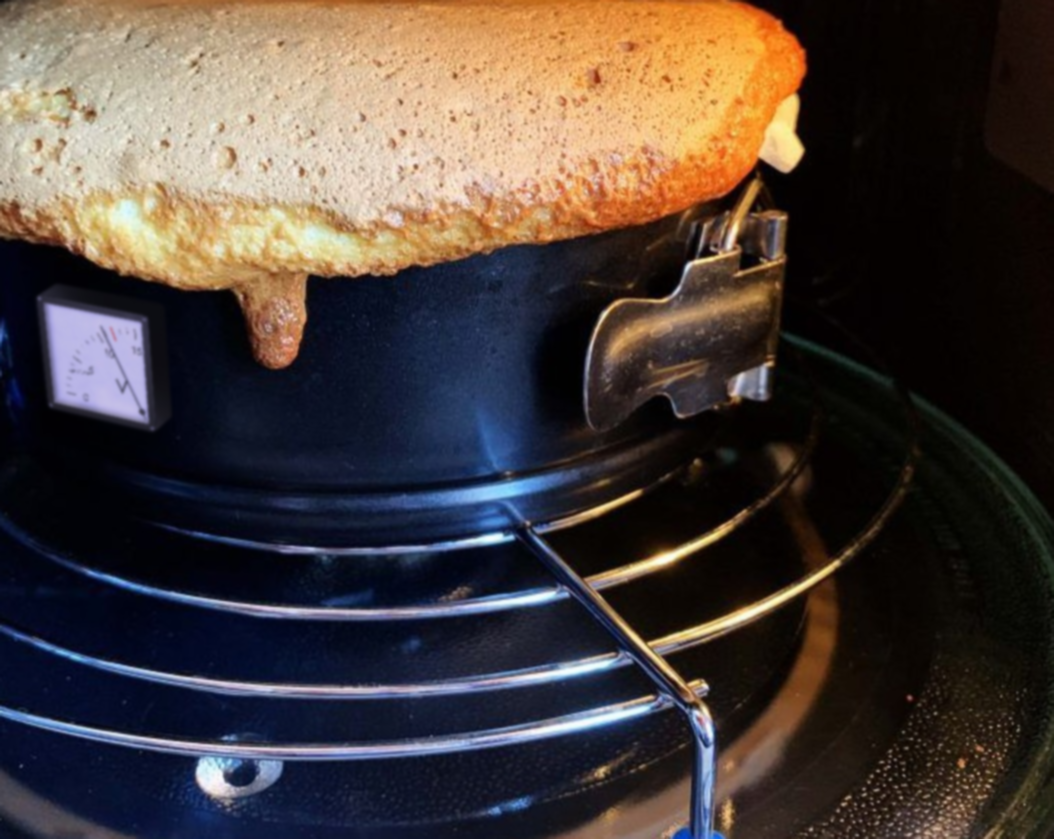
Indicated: 11
